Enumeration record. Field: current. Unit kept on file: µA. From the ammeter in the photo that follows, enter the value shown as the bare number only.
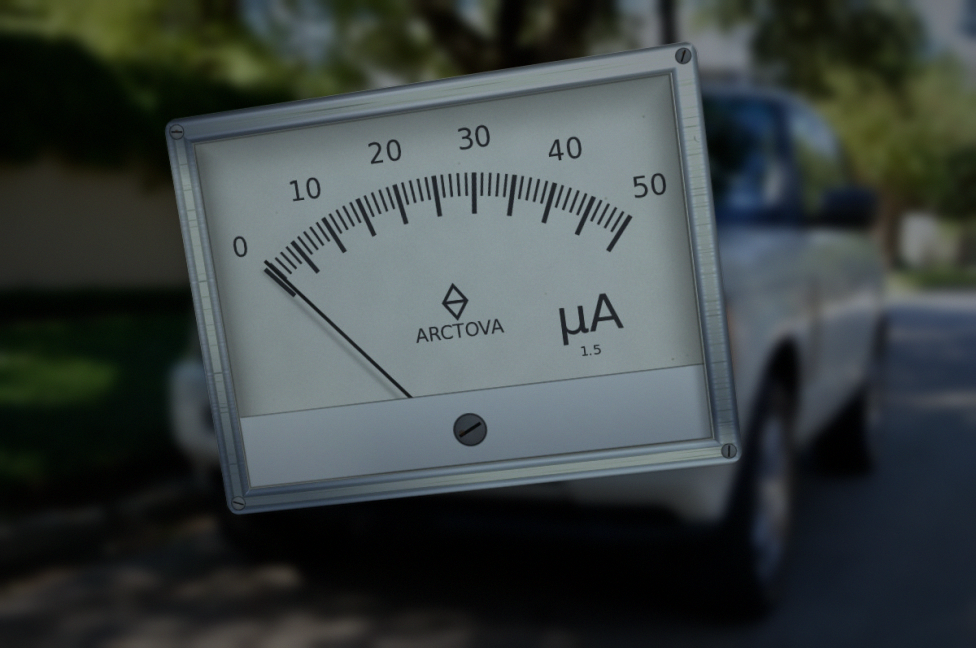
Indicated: 1
